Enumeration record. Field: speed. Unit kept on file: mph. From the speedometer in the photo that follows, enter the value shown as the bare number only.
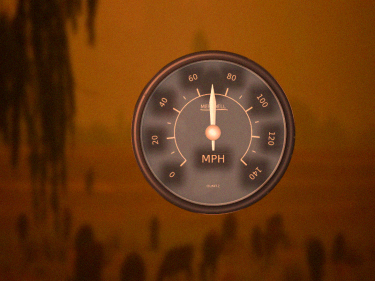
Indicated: 70
